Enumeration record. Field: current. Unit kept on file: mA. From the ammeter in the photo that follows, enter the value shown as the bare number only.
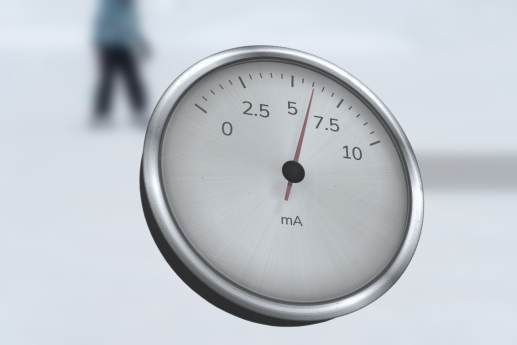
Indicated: 6
